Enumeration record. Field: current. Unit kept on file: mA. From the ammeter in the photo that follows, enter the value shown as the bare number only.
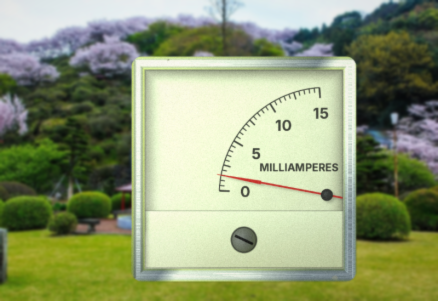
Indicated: 1.5
